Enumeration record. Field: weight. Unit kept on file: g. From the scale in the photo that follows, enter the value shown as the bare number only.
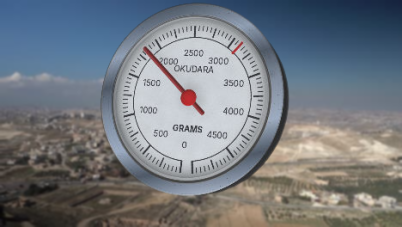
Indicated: 1850
